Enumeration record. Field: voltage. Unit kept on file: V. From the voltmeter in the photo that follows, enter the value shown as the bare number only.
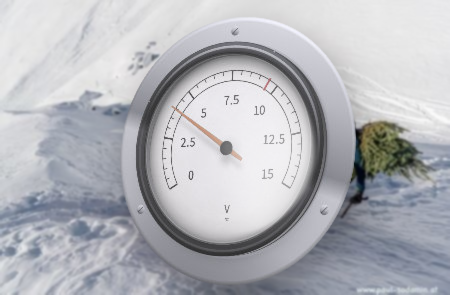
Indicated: 4
